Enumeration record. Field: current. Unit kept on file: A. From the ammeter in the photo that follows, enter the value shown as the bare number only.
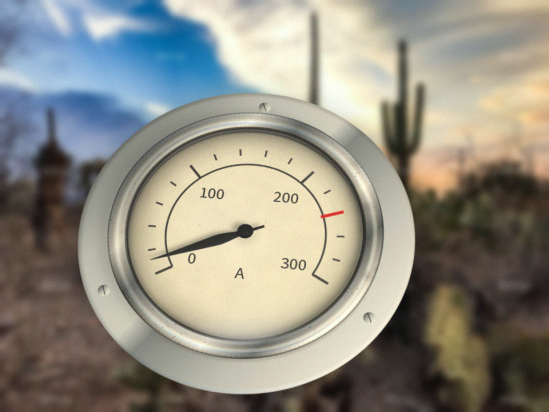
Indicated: 10
